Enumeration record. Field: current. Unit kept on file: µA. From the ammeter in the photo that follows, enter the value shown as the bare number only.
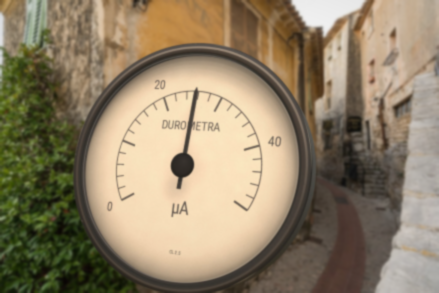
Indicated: 26
